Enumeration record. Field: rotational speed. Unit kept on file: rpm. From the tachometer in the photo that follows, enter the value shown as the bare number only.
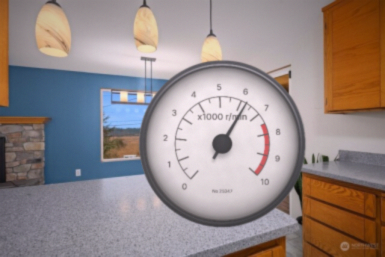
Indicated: 6250
